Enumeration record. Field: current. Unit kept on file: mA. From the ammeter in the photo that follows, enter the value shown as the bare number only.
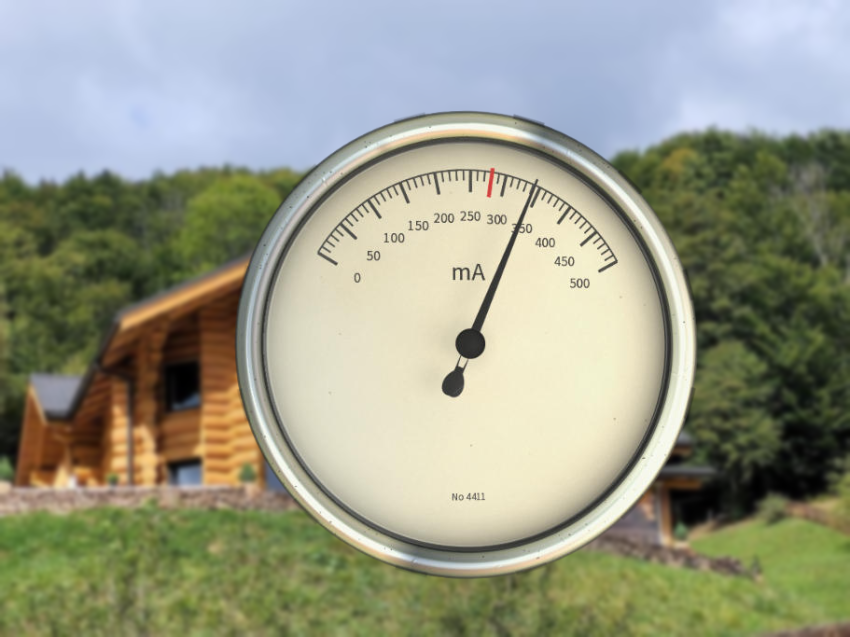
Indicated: 340
